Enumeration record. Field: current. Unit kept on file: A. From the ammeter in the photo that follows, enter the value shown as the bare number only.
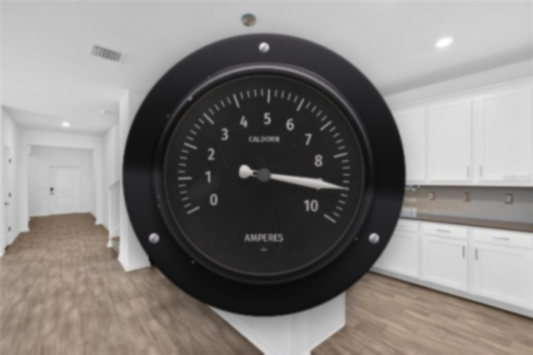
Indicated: 9
